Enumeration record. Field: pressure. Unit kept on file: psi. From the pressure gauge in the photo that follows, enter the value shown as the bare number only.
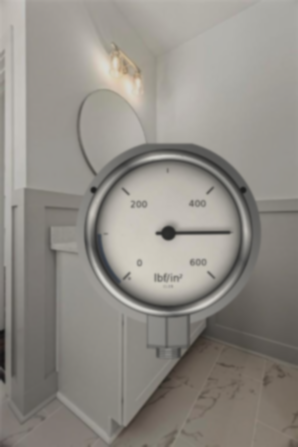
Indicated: 500
